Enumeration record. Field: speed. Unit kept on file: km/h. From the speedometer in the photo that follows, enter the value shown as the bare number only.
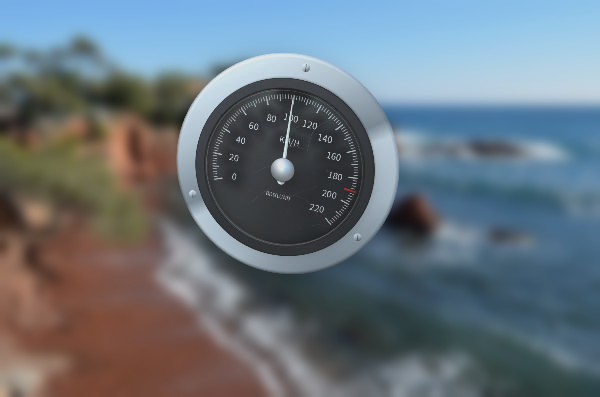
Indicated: 100
